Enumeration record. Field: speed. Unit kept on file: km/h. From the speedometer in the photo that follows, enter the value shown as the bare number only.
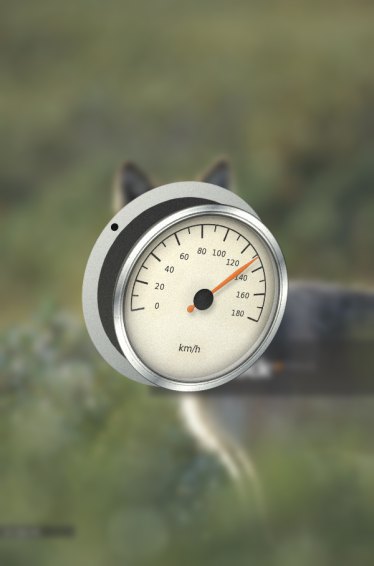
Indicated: 130
